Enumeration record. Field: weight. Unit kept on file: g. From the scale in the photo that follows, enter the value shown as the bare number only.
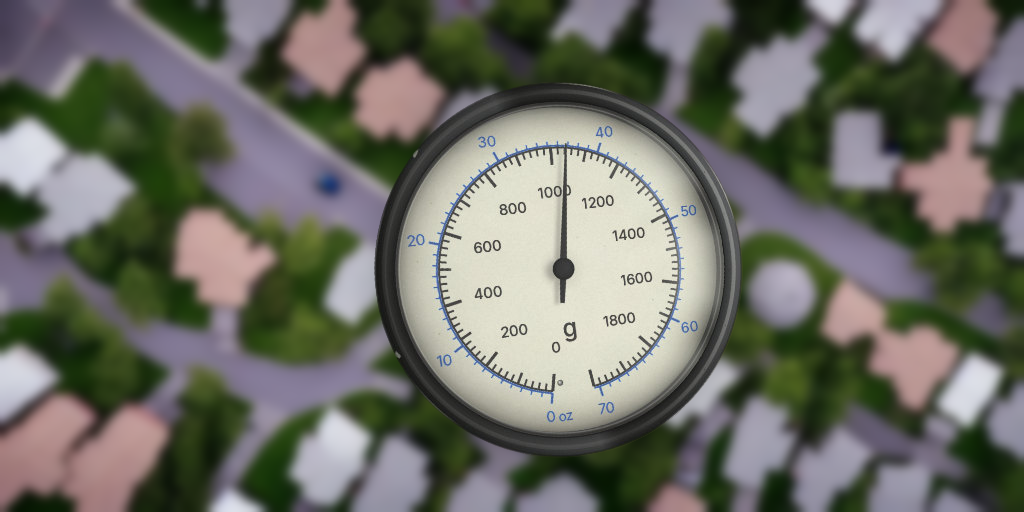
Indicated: 1040
